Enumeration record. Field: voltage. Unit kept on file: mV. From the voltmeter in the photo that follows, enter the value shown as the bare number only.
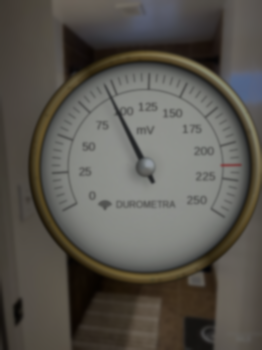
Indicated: 95
